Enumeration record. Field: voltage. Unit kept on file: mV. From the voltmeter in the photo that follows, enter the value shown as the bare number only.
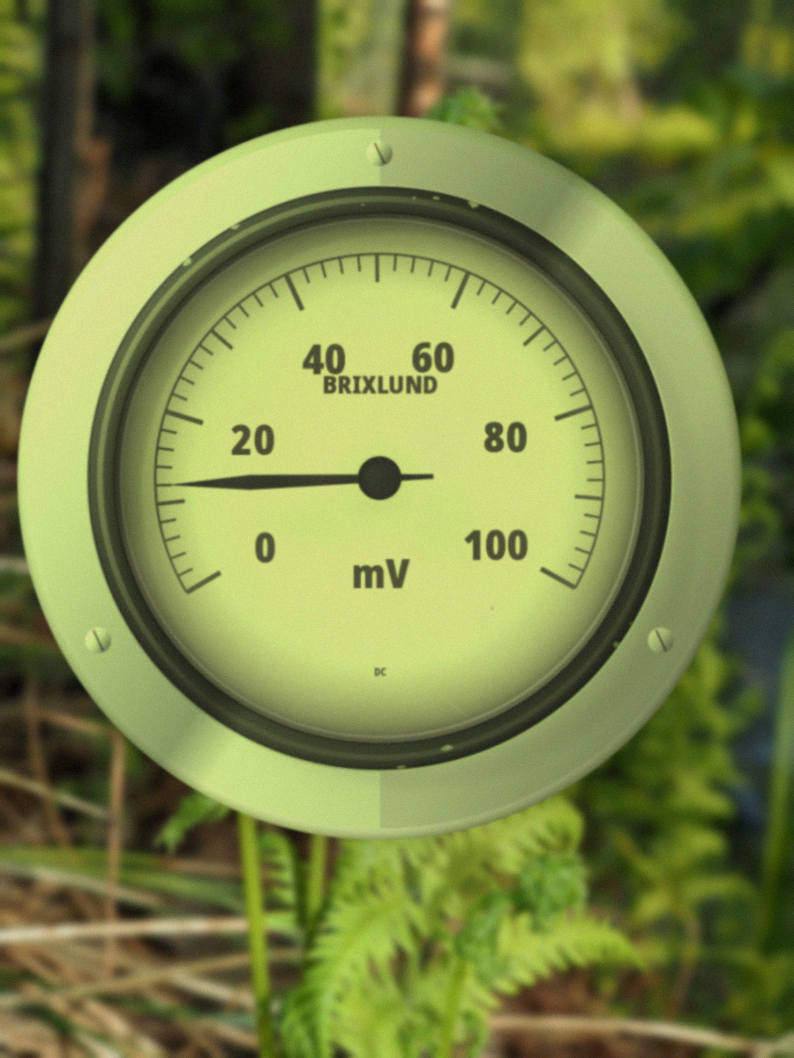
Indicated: 12
